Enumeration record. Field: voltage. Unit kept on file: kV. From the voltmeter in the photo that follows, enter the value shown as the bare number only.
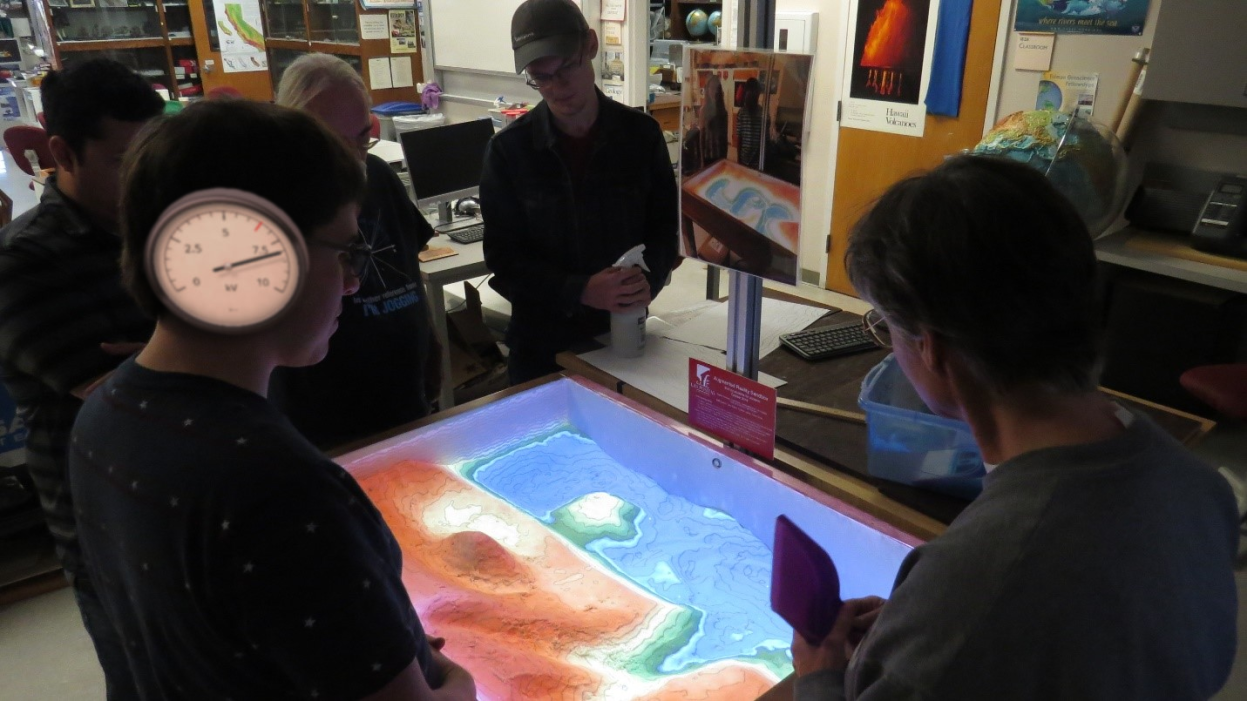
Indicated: 8
